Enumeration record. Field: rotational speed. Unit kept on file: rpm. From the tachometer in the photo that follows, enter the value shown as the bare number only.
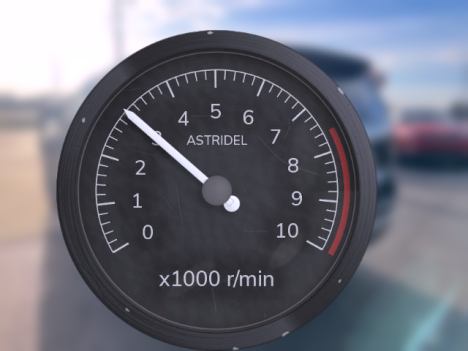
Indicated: 3000
